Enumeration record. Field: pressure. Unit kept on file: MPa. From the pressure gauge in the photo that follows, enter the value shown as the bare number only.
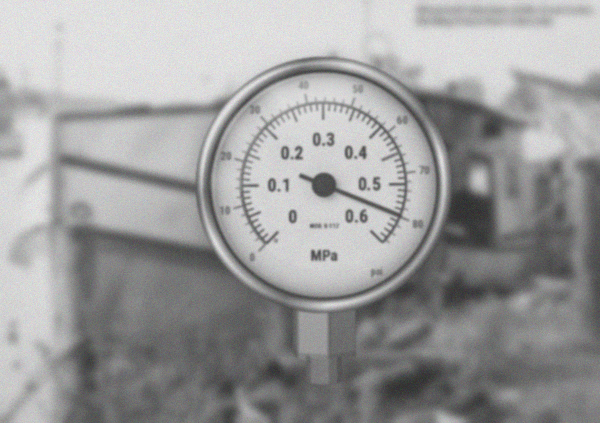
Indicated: 0.55
